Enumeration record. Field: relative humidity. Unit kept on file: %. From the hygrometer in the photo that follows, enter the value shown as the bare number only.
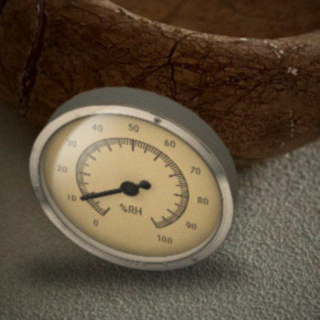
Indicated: 10
